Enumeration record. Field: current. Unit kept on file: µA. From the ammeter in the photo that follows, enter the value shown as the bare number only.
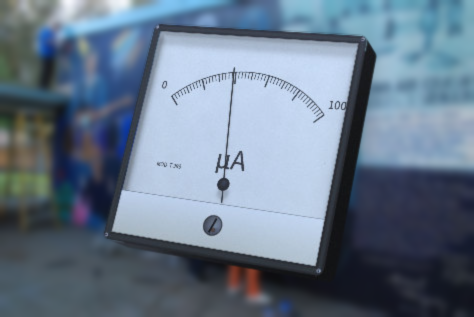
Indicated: 40
